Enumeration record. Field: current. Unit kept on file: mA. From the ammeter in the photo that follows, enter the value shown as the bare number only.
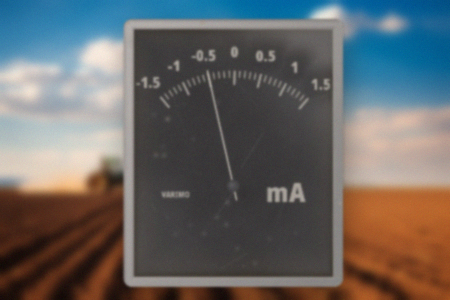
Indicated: -0.5
